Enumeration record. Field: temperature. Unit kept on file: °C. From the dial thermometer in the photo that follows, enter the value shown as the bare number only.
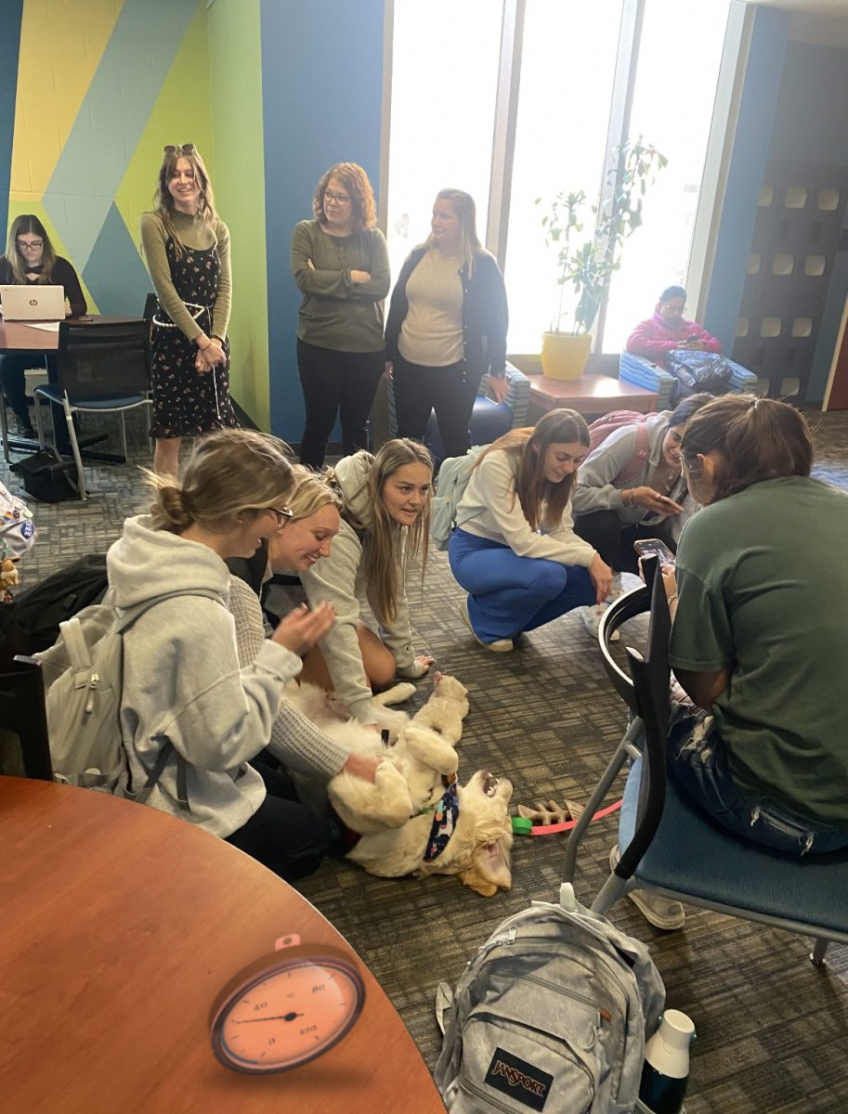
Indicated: 30
